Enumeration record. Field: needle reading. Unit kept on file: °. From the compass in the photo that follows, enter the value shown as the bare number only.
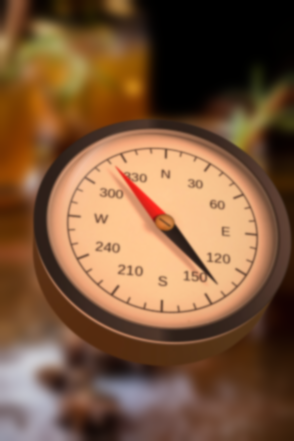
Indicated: 320
